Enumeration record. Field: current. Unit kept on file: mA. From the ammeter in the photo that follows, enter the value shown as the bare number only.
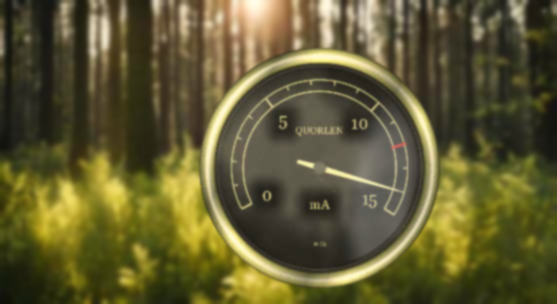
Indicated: 14
